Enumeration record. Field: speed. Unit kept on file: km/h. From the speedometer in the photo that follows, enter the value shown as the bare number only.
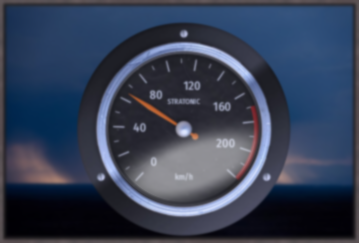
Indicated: 65
